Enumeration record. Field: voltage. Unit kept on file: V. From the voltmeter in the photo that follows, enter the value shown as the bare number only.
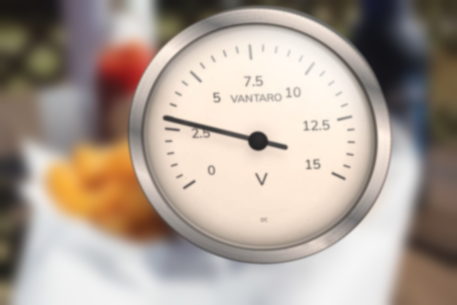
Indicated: 3
